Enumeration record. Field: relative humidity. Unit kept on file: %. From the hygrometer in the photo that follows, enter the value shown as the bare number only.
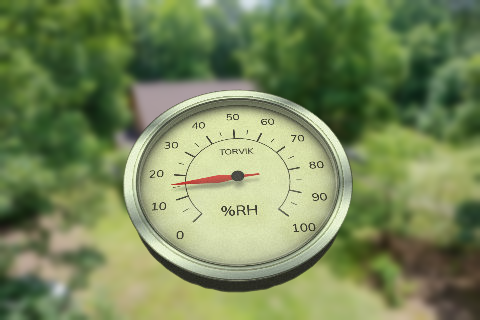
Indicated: 15
